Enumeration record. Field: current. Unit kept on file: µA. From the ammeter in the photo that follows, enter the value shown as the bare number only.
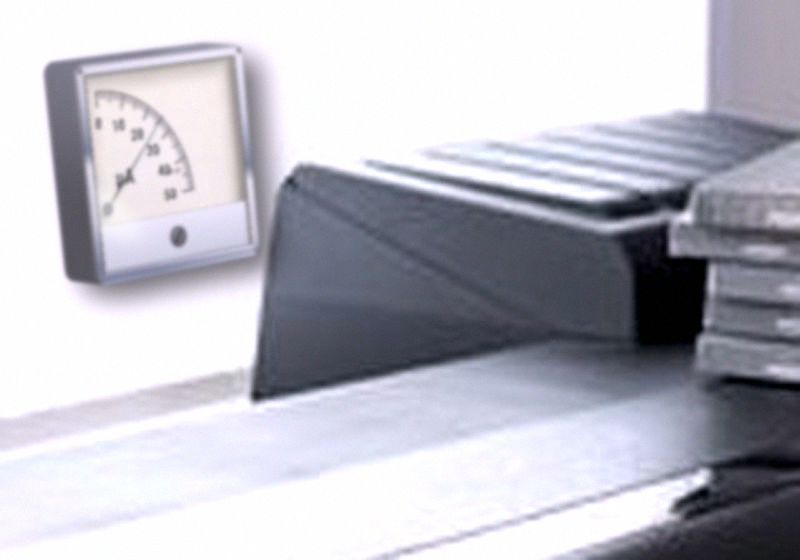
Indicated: 25
